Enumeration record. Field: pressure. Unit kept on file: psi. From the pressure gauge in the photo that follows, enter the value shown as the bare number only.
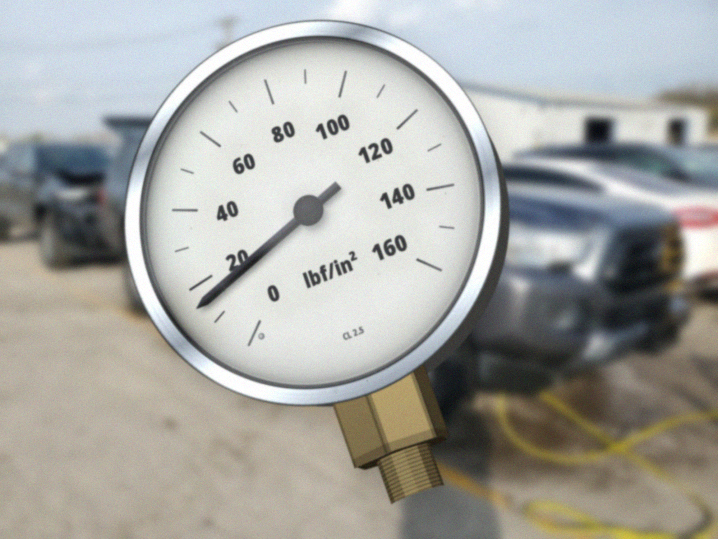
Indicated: 15
